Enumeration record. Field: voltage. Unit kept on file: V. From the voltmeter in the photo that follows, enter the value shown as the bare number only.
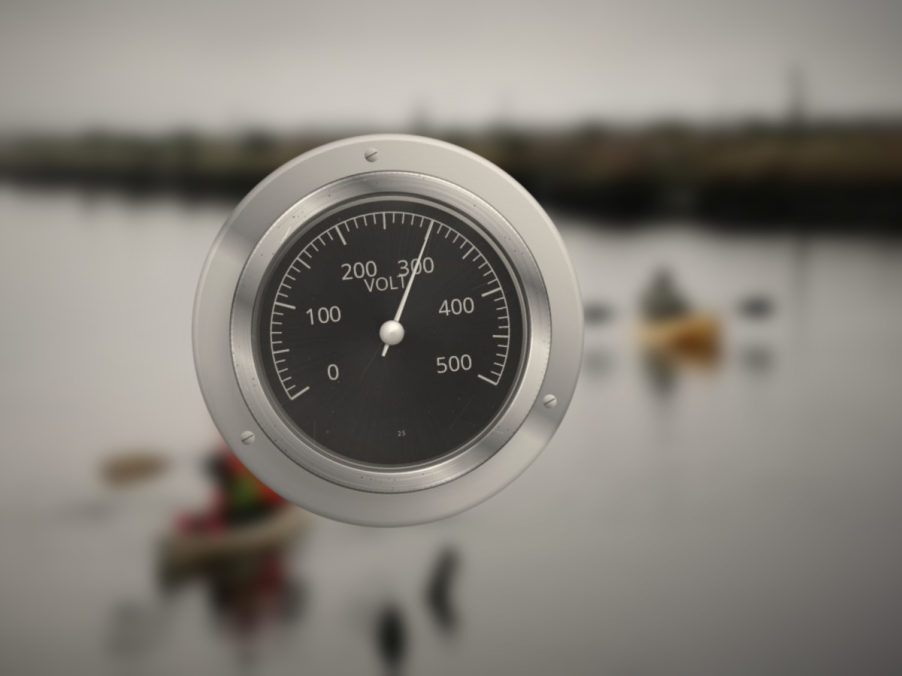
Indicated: 300
